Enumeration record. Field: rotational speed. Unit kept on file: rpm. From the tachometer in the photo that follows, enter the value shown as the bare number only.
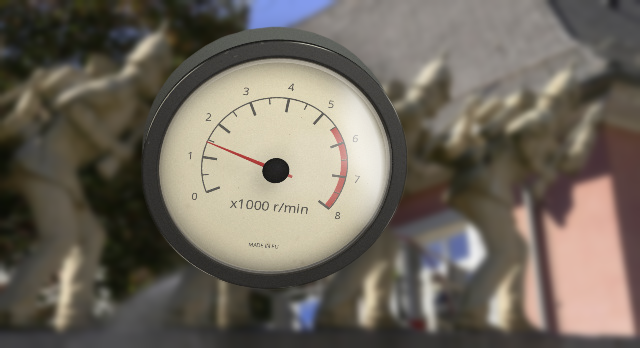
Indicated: 1500
